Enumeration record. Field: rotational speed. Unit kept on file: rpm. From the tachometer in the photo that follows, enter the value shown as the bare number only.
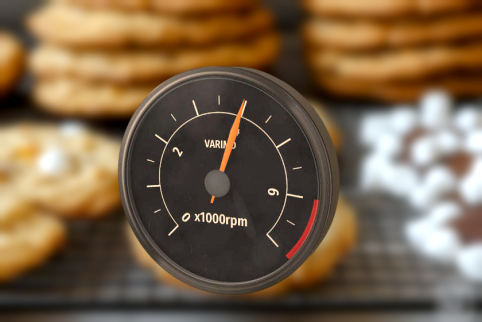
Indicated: 4000
